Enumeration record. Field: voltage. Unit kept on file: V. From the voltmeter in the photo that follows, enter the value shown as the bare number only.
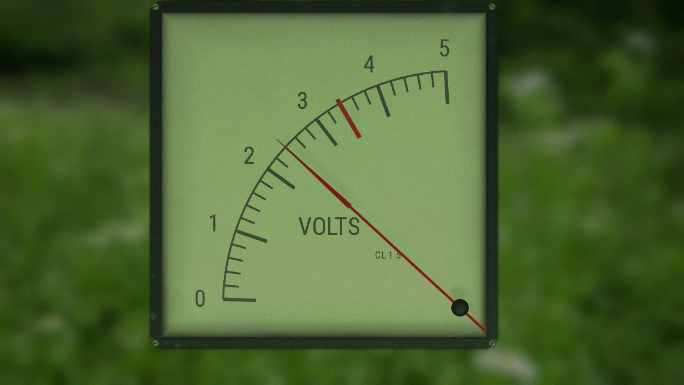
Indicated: 2.4
